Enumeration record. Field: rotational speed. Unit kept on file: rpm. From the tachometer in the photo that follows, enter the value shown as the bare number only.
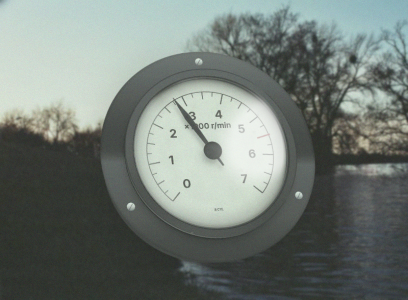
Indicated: 2750
